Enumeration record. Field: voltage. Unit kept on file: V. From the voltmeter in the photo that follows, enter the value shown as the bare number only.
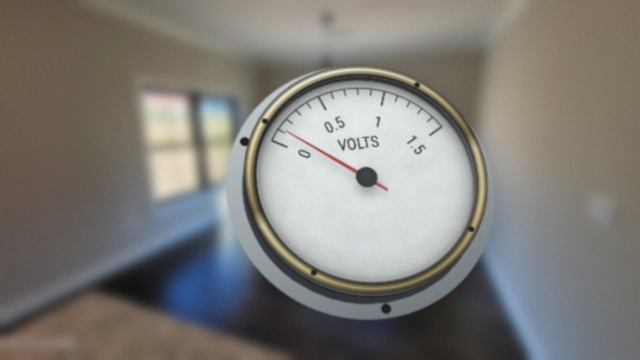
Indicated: 0.1
